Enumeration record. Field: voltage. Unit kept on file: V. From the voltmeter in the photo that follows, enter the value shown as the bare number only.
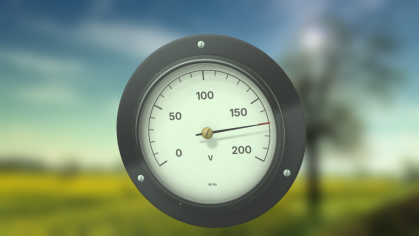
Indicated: 170
